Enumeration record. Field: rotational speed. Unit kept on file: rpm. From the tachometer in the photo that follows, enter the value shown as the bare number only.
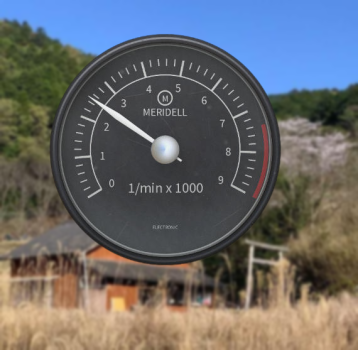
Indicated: 2500
